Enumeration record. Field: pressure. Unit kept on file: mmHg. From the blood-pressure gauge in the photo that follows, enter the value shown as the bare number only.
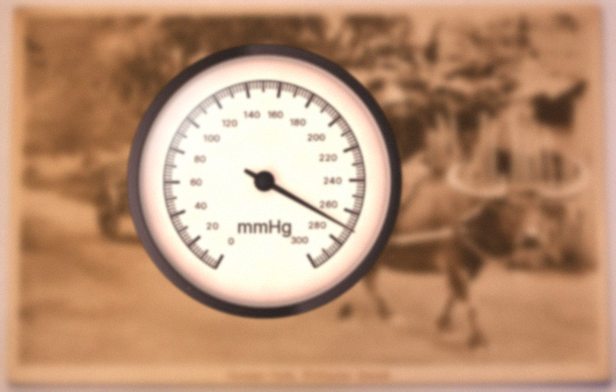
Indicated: 270
